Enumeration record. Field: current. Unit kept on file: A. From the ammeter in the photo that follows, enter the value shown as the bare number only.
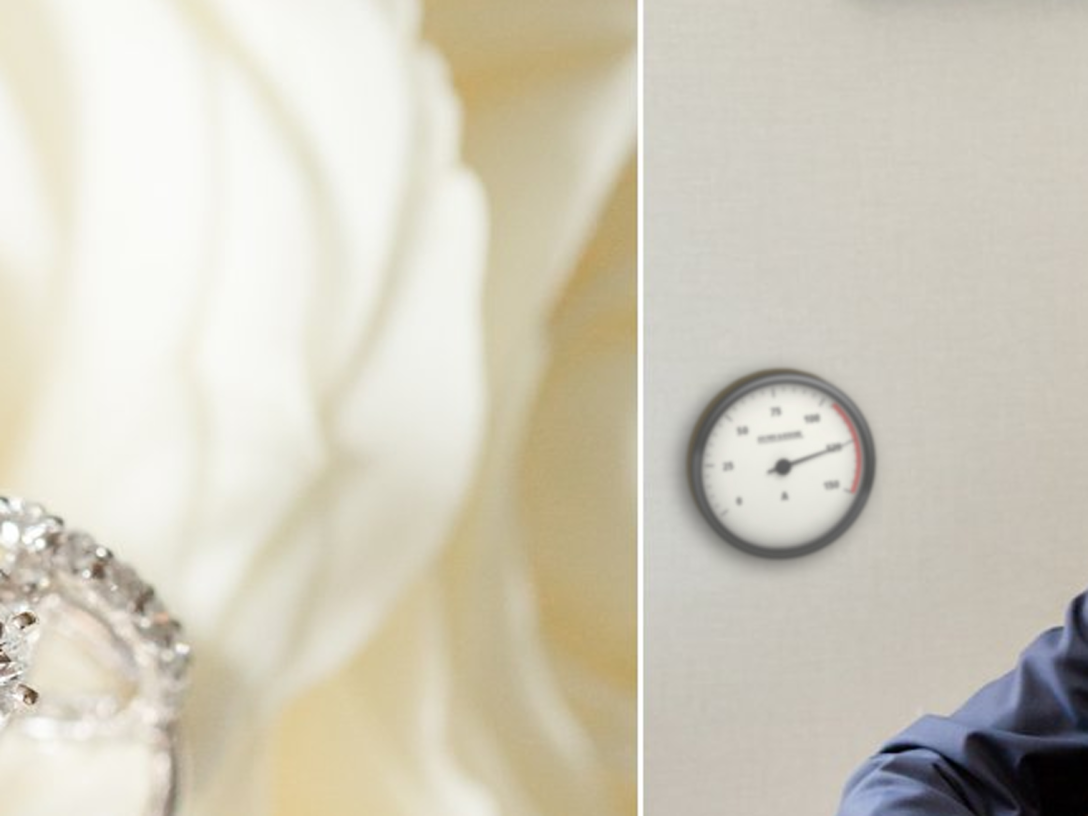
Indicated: 125
